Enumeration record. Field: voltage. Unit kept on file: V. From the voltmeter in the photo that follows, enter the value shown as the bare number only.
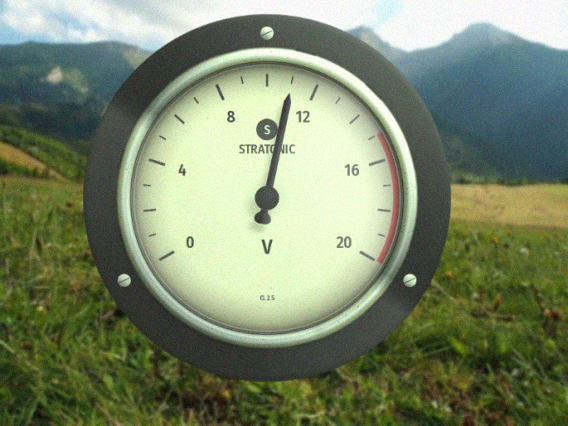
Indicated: 11
